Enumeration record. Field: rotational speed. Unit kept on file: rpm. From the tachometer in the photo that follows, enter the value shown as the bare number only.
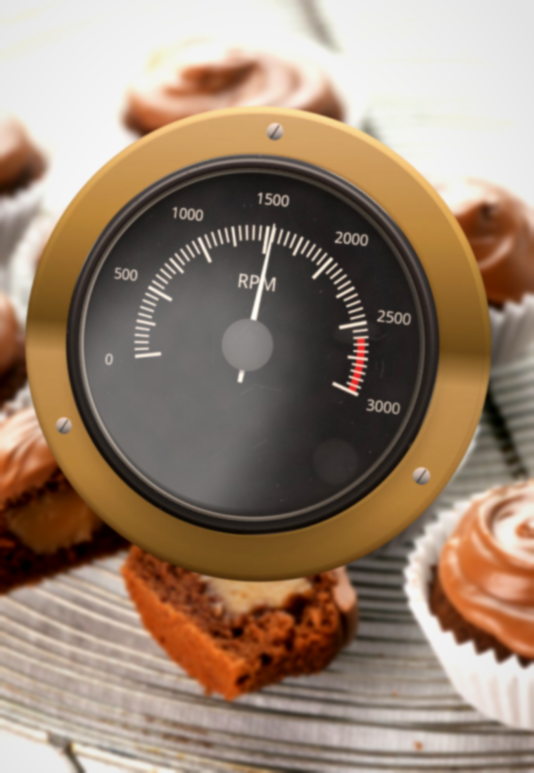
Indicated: 1550
